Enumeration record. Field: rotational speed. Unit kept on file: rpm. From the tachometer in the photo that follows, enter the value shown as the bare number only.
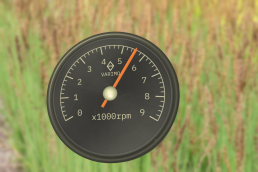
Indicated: 5600
